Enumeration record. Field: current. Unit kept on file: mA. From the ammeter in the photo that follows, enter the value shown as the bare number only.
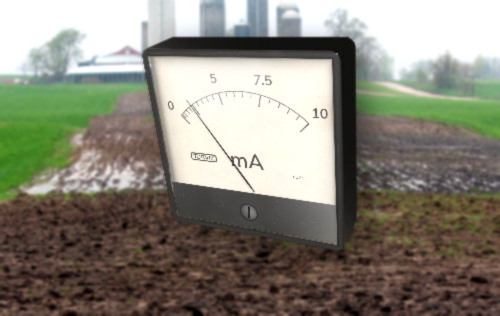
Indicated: 2.5
